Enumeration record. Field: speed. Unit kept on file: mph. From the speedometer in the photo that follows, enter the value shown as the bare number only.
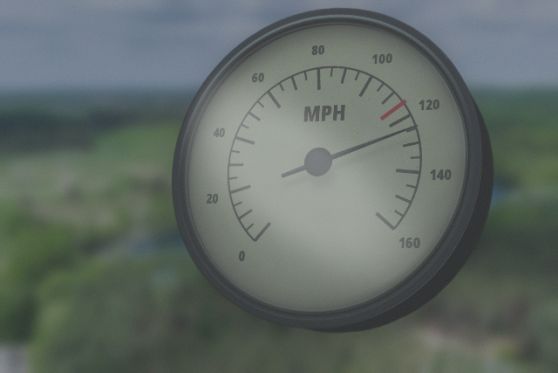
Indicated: 125
